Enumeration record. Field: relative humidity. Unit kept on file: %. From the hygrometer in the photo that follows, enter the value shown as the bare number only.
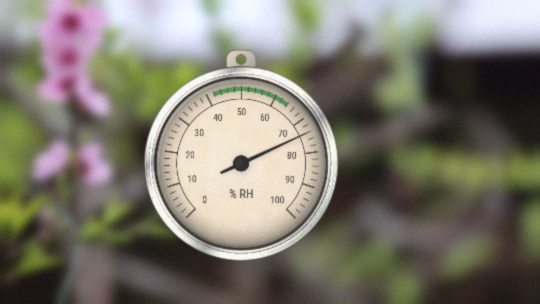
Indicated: 74
